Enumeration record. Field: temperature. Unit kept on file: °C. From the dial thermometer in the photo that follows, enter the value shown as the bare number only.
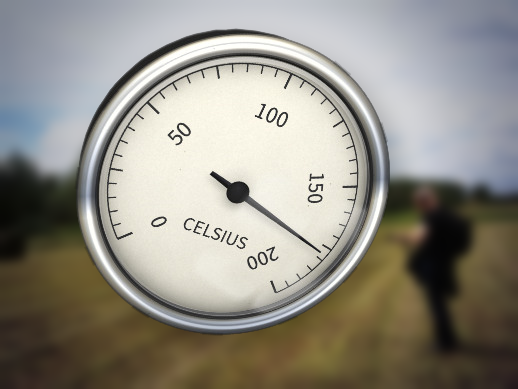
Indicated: 177.5
